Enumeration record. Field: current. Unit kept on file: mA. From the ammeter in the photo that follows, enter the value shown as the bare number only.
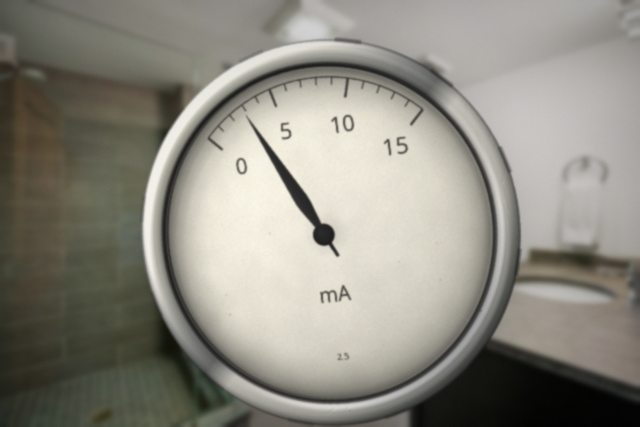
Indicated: 3
